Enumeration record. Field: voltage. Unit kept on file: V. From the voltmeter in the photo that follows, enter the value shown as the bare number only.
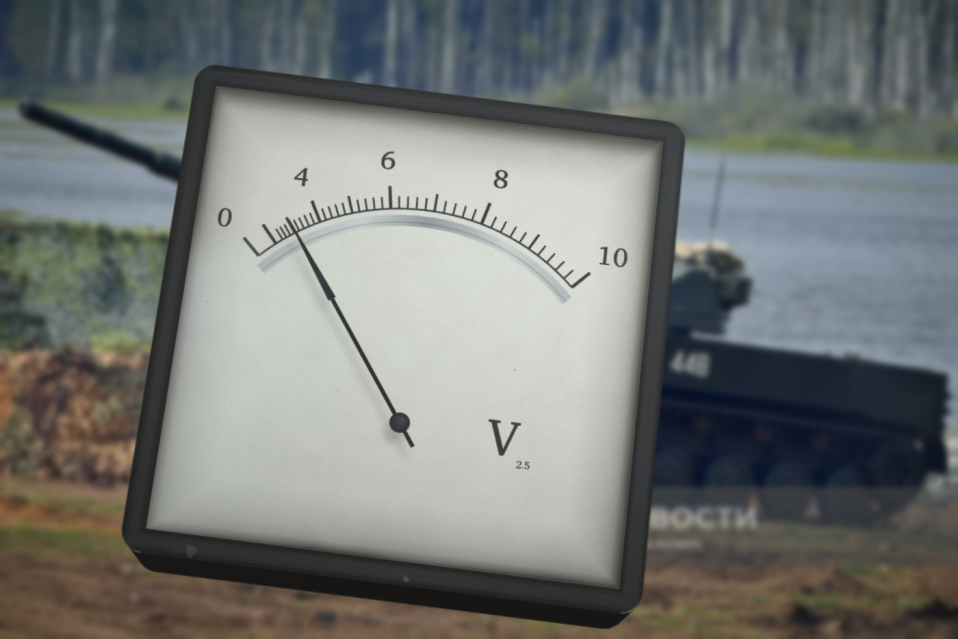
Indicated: 3
